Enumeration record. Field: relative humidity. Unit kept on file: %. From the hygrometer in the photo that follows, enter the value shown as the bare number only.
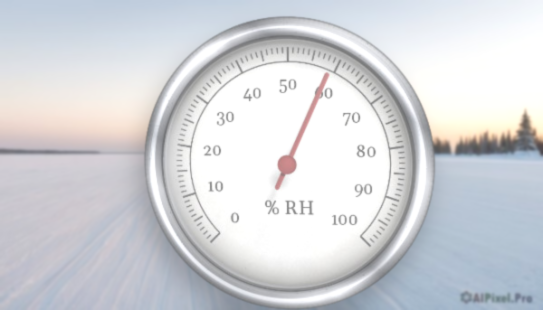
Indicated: 59
